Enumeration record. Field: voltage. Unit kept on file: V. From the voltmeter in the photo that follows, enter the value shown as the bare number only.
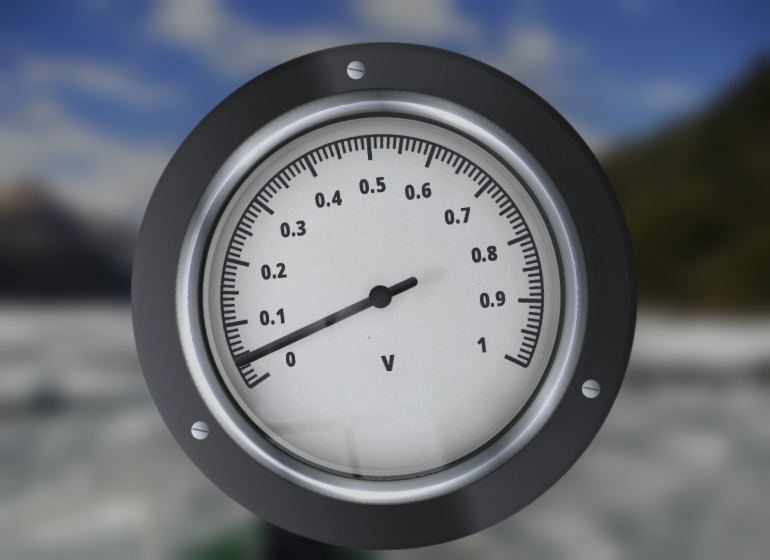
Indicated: 0.04
